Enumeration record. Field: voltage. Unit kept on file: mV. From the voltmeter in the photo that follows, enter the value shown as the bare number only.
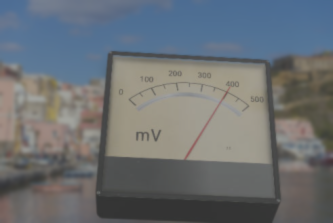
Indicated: 400
